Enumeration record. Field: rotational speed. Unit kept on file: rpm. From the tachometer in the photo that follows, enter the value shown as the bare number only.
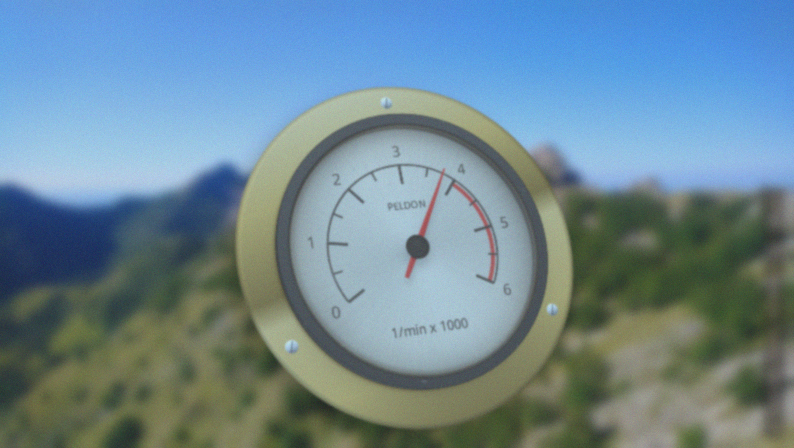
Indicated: 3750
